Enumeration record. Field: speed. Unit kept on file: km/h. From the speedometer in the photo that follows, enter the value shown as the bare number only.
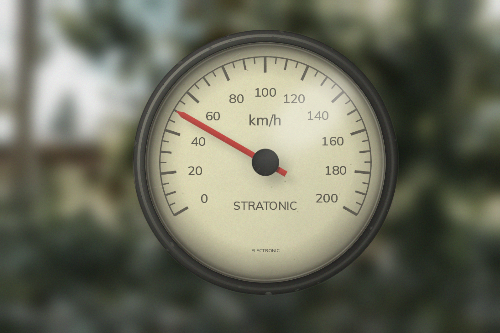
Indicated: 50
